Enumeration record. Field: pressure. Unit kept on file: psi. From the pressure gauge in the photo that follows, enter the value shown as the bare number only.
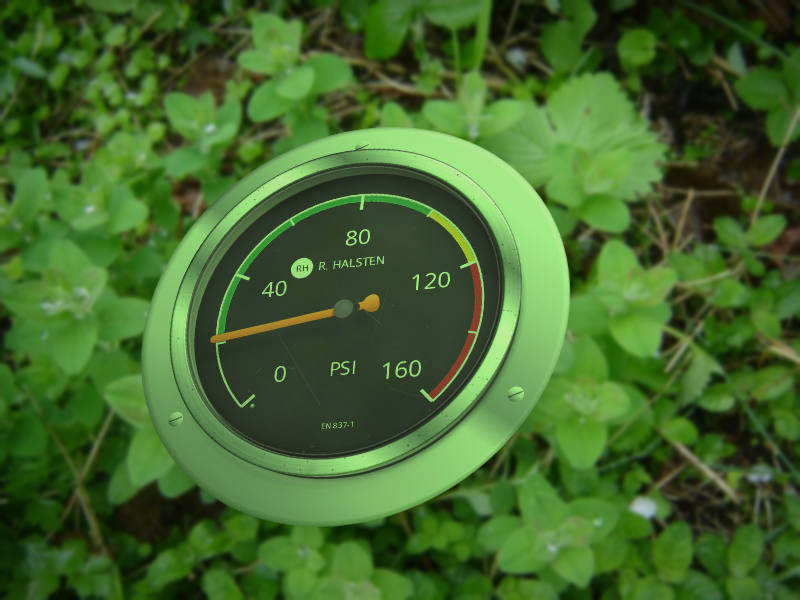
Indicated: 20
